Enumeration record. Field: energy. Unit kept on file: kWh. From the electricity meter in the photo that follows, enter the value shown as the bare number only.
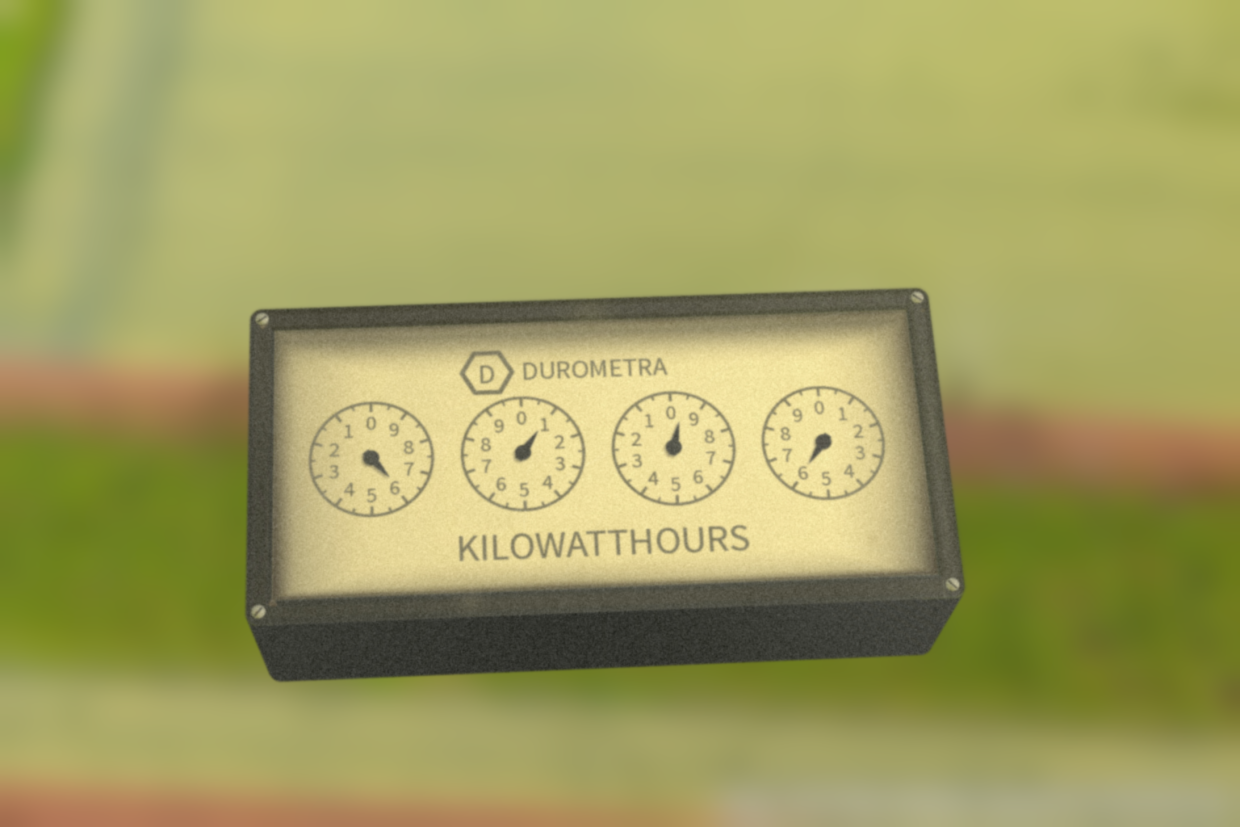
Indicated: 6096
